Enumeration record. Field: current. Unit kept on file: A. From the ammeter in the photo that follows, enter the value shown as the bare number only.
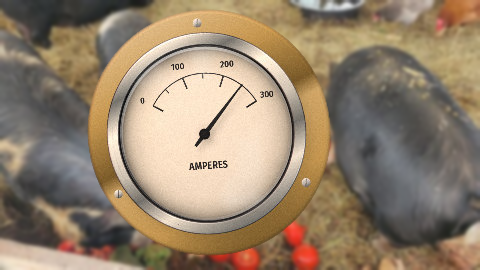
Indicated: 250
